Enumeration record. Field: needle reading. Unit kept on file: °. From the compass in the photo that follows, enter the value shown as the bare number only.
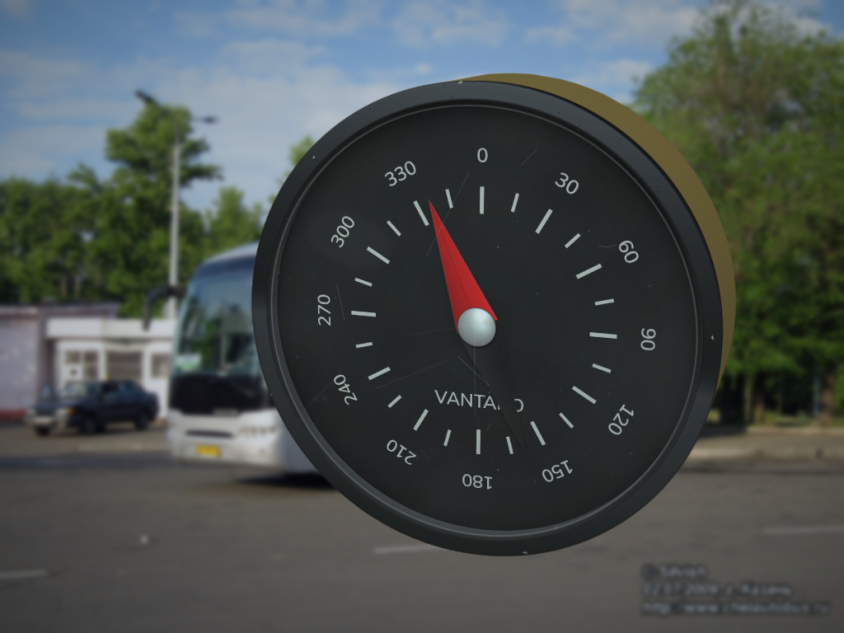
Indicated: 337.5
